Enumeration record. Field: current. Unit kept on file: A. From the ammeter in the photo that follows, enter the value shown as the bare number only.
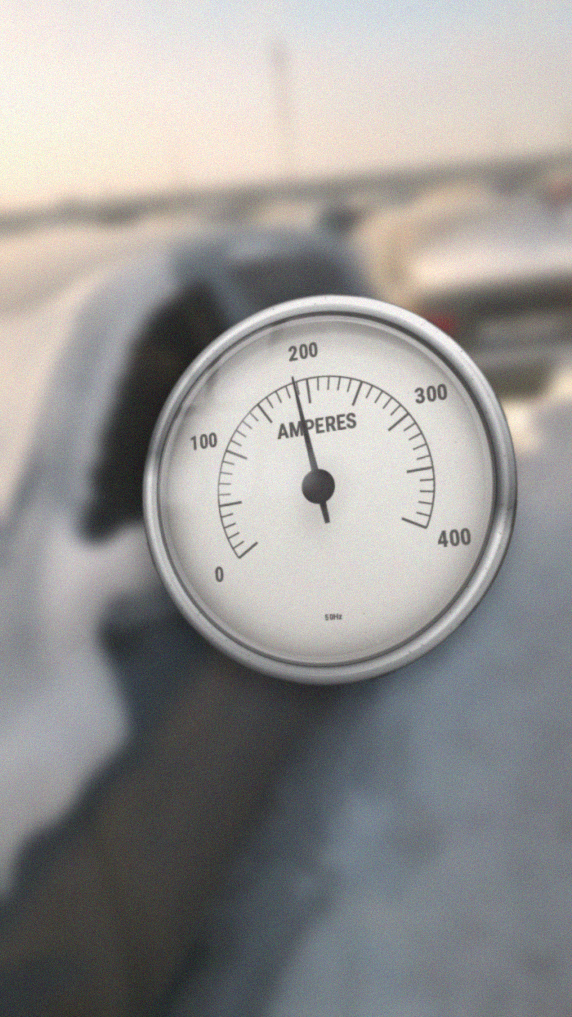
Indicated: 190
